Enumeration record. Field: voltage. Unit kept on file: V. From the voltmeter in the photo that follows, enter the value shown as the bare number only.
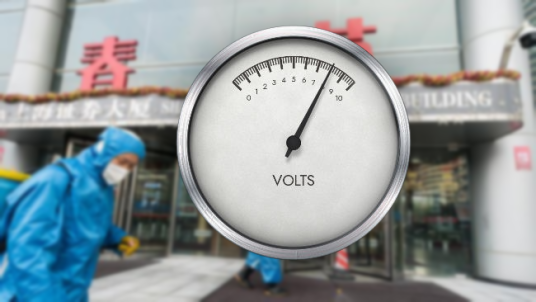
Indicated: 8
